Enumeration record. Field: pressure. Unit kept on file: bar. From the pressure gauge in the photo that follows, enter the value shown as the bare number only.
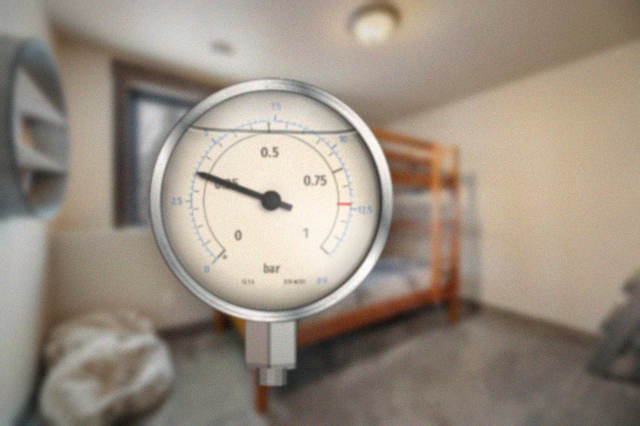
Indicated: 0.25
